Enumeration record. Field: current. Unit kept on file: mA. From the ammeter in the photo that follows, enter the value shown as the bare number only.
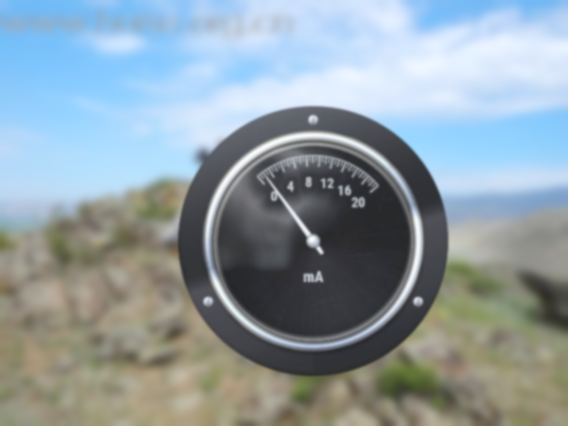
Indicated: 1
